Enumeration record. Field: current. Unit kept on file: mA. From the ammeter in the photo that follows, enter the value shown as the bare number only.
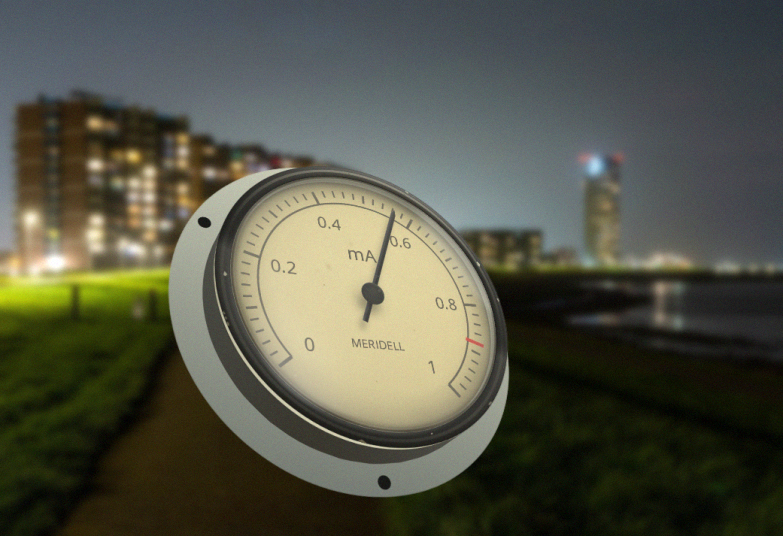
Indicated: 0.56
